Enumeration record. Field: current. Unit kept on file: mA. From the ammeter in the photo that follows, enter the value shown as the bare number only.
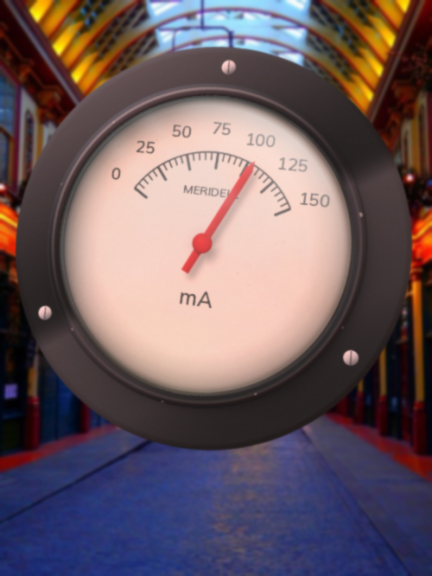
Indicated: 105
